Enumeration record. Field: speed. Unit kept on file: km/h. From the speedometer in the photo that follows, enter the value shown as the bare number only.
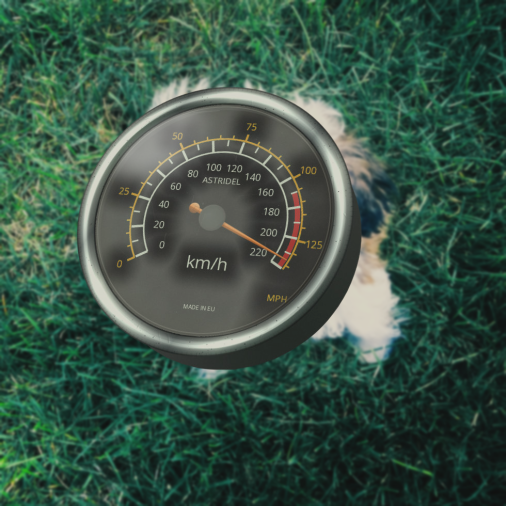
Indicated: 215
